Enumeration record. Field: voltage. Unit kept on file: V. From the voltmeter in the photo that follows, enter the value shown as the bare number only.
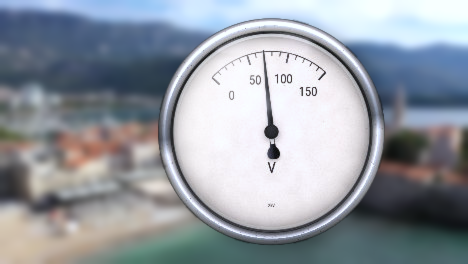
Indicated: 70
